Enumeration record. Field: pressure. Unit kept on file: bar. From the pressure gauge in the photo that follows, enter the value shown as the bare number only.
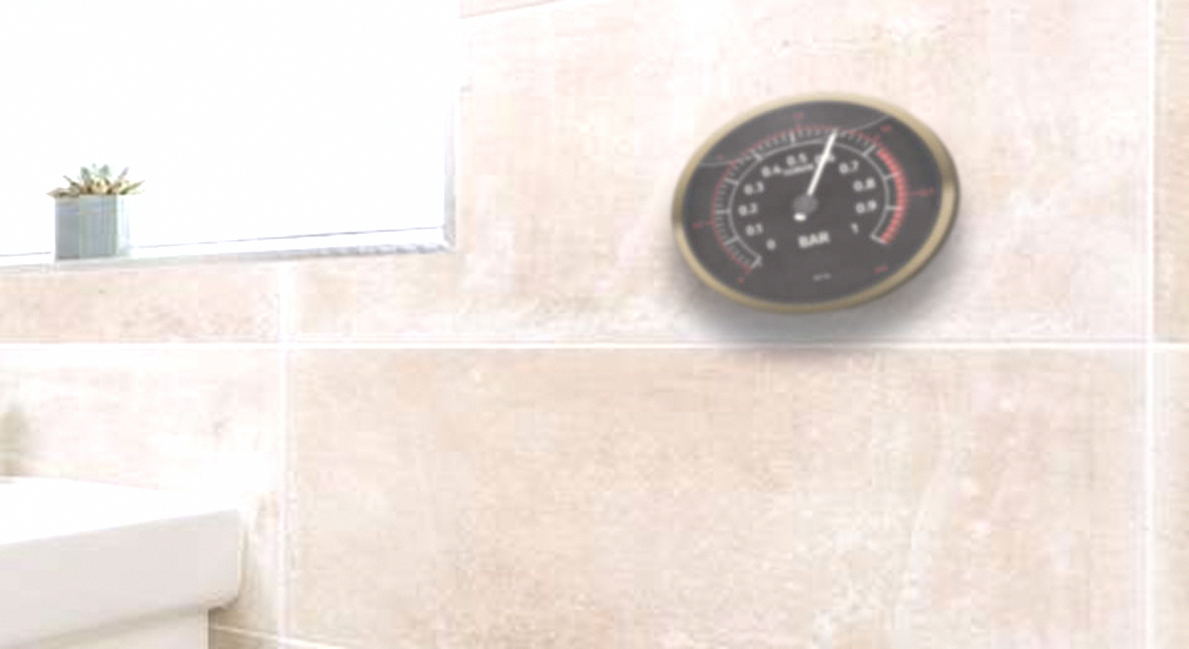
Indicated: 0.6
